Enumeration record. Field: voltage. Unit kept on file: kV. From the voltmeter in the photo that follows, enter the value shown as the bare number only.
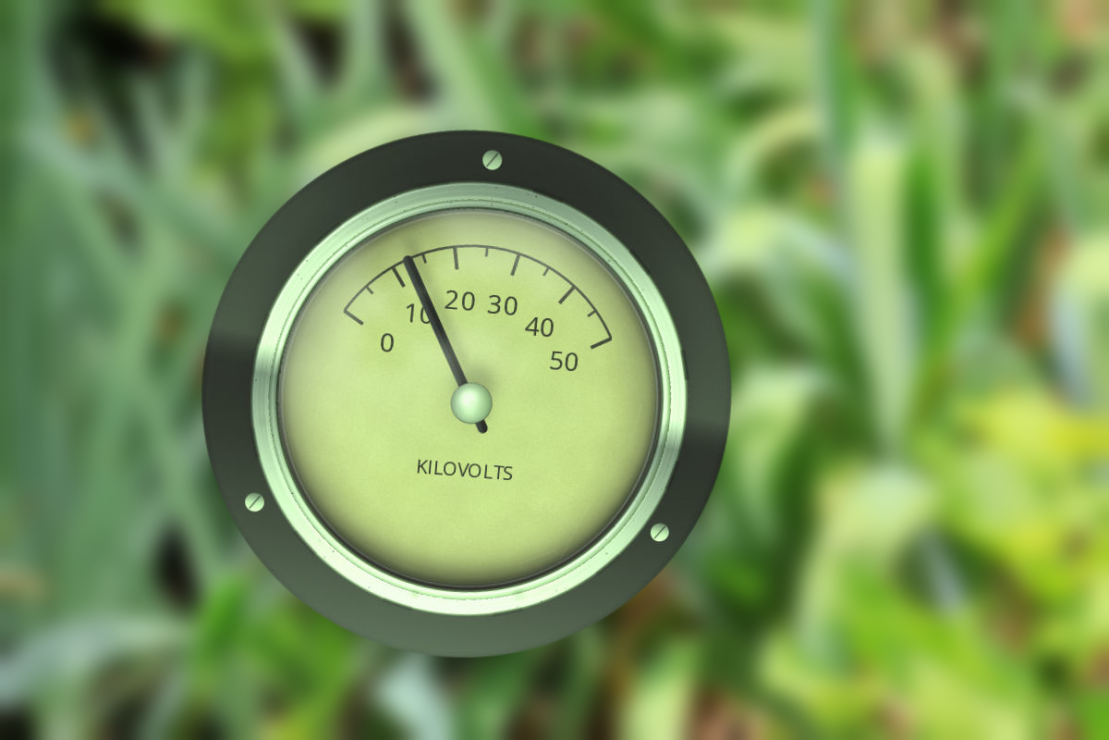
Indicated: 12.5
